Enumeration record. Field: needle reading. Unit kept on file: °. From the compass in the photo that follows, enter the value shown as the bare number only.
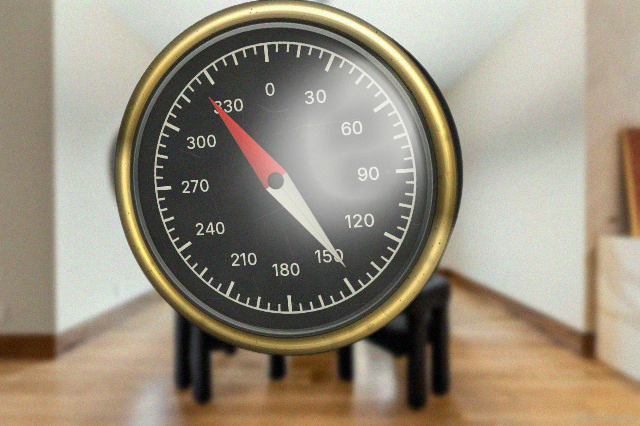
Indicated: 325
